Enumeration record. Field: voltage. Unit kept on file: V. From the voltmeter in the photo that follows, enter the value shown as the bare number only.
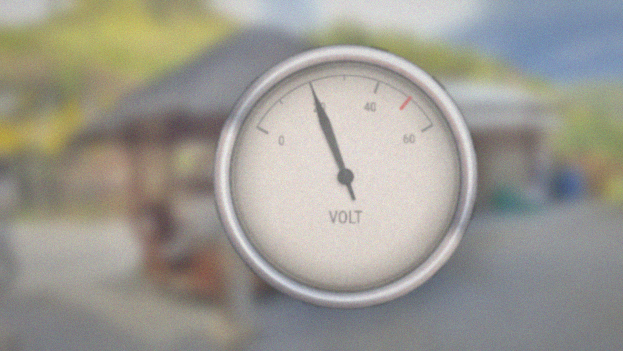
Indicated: 20
